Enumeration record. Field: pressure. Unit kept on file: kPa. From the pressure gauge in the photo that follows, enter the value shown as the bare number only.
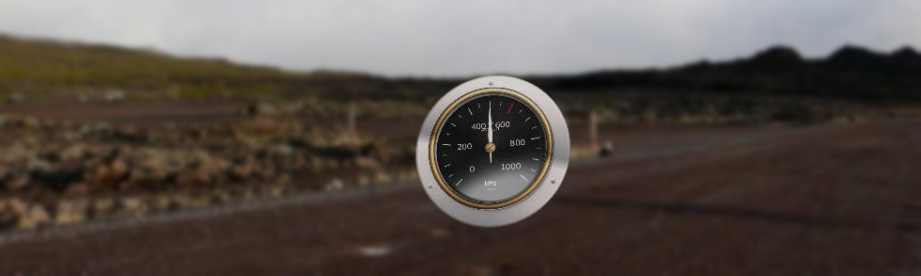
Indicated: 500
